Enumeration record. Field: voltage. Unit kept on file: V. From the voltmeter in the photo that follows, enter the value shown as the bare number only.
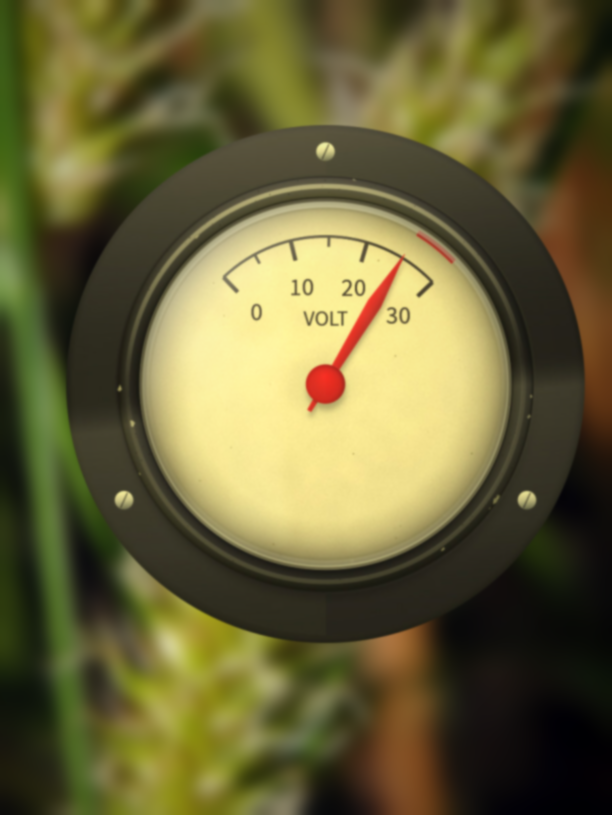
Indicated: 25
